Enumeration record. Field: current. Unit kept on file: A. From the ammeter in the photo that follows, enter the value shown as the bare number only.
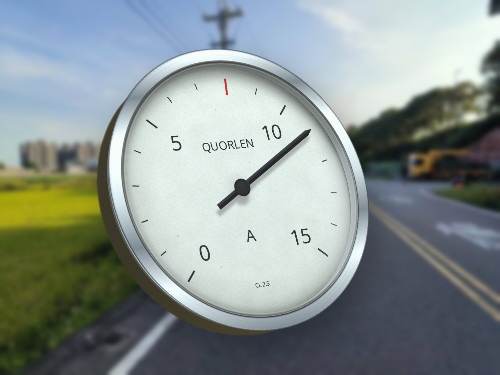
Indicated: 11
